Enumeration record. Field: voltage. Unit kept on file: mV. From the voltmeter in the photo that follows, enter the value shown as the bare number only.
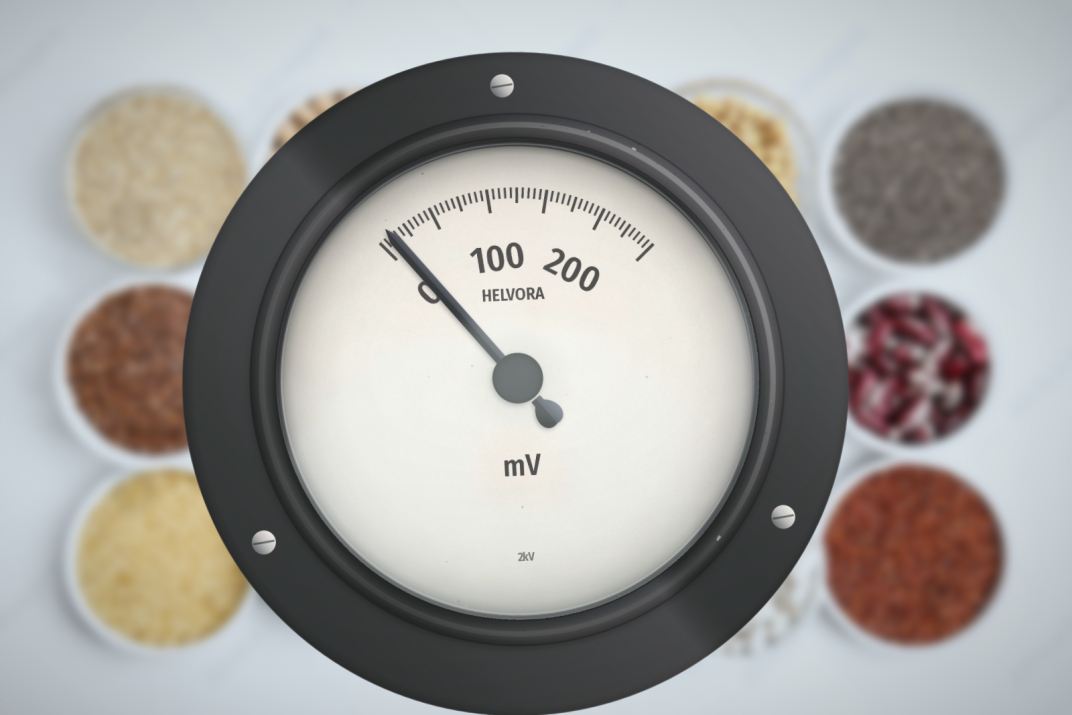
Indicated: 10
